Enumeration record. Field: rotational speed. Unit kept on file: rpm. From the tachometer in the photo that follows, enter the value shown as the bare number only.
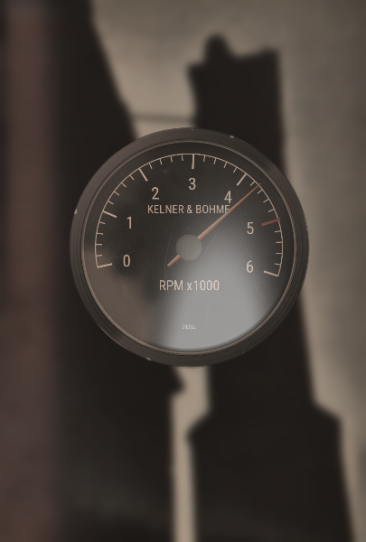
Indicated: 4300
